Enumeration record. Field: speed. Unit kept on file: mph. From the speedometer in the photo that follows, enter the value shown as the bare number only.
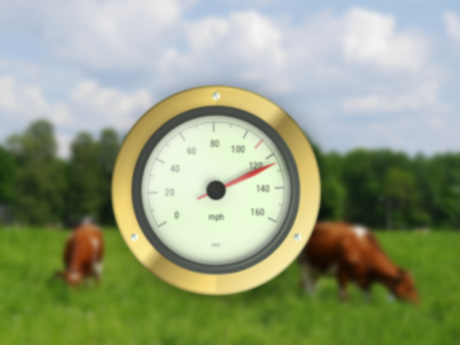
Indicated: 125
